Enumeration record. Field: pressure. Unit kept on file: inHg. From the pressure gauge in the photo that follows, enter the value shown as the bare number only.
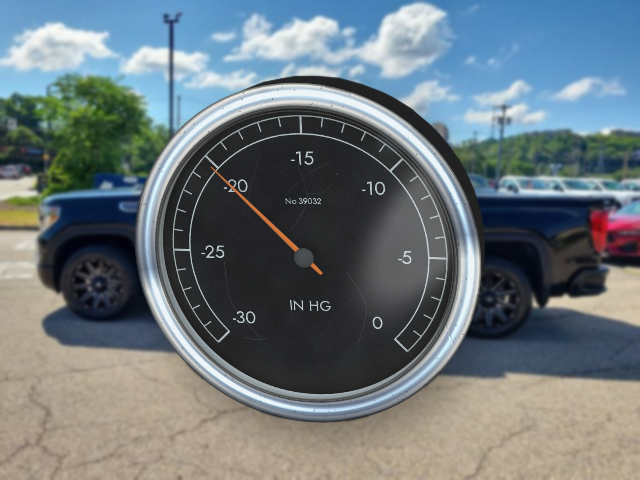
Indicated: -20
